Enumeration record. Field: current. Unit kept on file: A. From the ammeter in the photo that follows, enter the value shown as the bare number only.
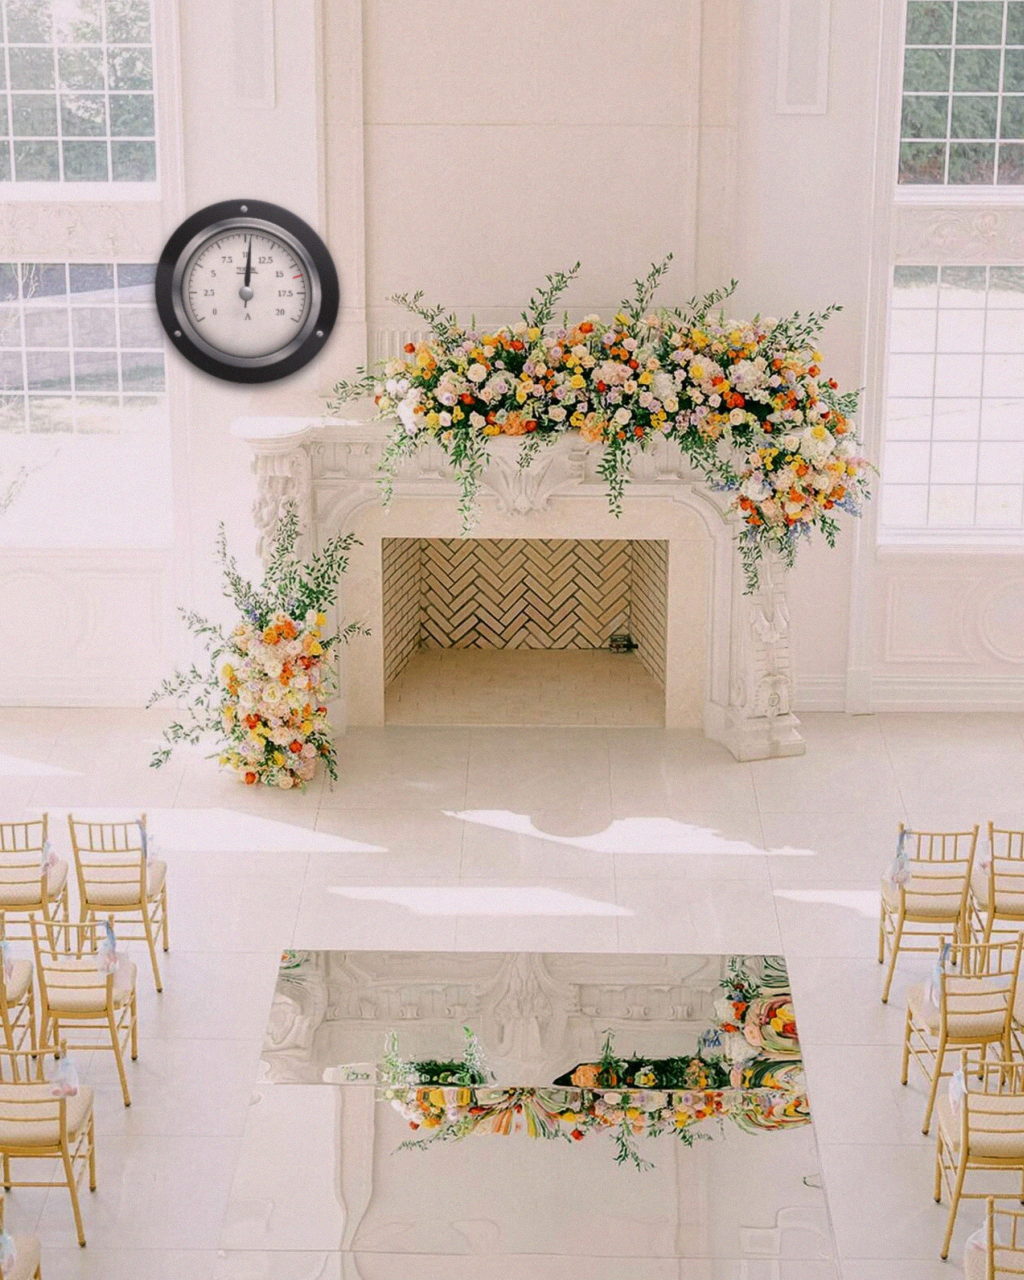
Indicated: 10.5
